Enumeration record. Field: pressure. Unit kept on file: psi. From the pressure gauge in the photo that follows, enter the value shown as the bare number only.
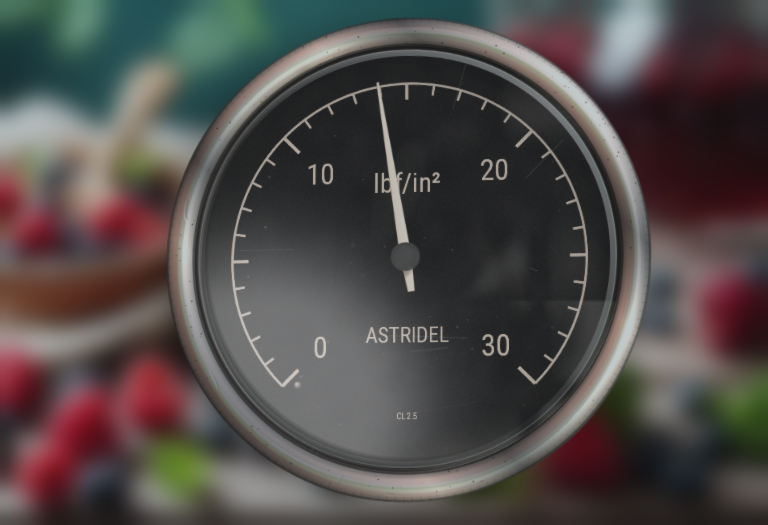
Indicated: 14
